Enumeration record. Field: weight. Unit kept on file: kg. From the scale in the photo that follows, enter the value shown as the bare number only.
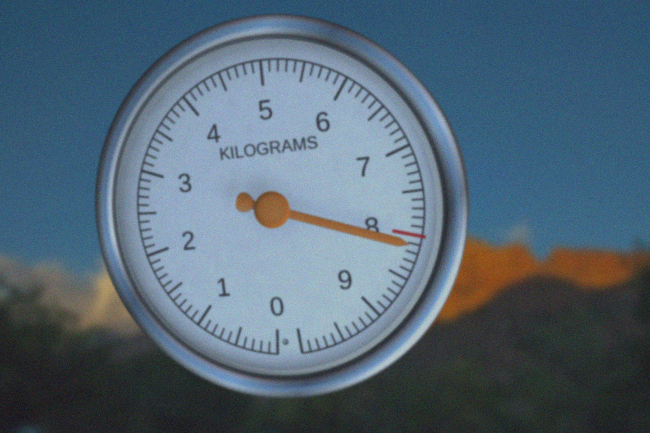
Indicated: 8.1
